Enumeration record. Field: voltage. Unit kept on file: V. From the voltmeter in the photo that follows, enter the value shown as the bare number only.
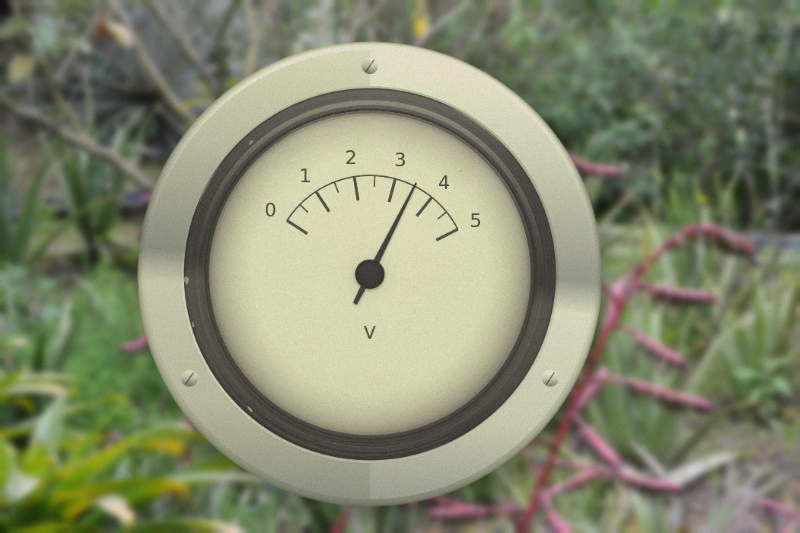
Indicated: 3.5
